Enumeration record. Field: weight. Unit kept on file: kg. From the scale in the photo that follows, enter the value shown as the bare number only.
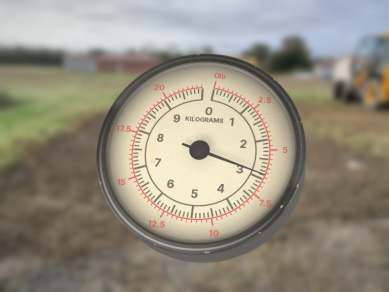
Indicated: 2.9
